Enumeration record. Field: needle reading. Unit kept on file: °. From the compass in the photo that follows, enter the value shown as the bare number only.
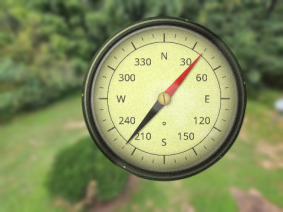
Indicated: 40
